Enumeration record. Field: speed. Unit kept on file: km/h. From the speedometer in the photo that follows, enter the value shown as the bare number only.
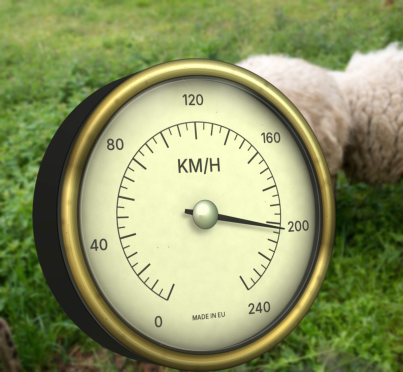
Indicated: 202.5
